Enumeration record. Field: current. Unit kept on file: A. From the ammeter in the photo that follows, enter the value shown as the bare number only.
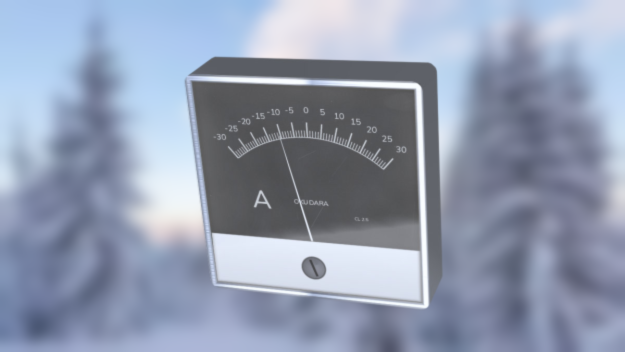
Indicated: -10
